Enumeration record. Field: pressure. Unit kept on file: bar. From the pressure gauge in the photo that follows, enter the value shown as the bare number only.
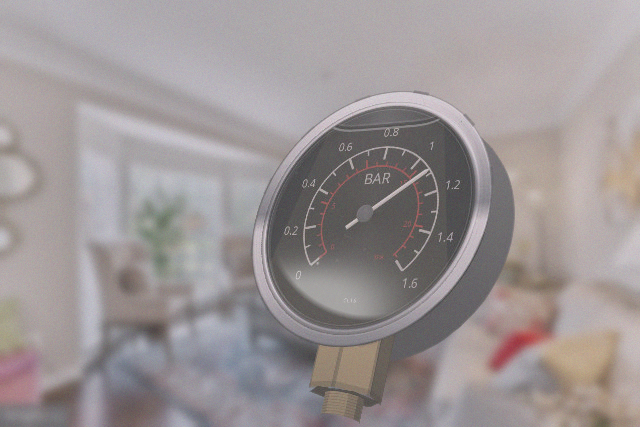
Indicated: 1.1
